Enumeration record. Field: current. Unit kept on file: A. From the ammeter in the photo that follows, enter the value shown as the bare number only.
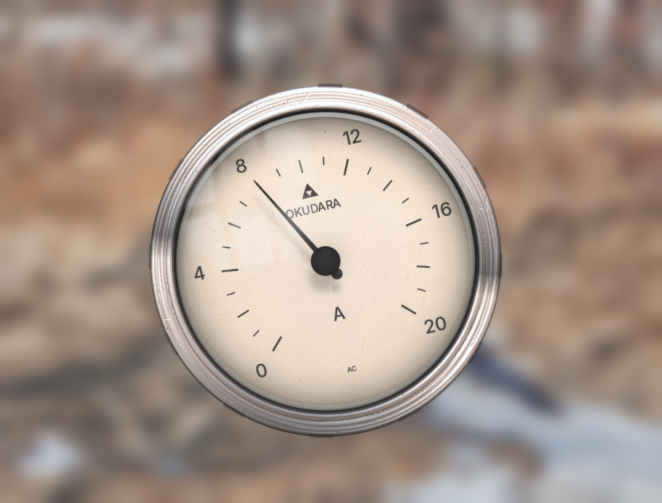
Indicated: 8
